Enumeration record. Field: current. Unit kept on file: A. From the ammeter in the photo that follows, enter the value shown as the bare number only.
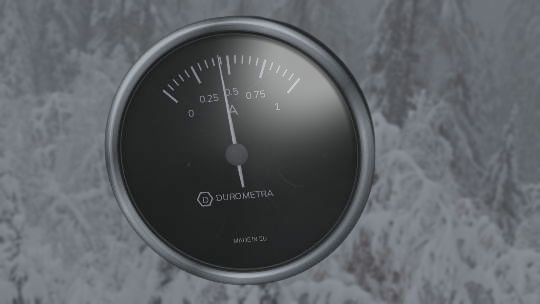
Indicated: 0.45
